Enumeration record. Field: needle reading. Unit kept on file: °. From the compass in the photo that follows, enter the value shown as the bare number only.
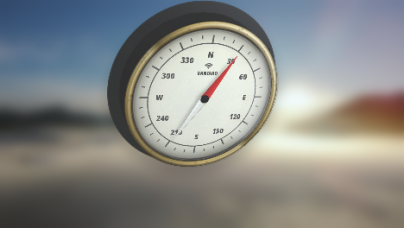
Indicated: 30
